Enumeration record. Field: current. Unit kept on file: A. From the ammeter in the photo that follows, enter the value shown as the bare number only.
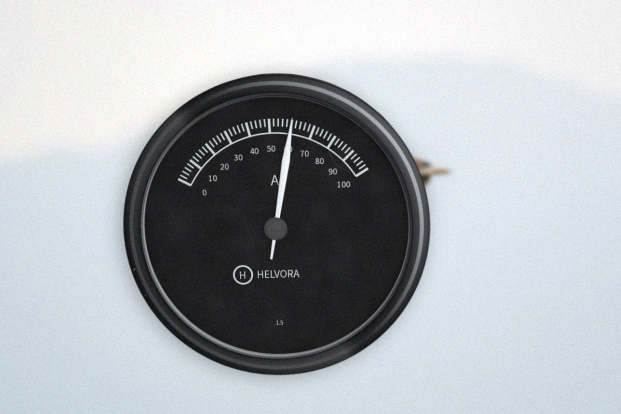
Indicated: 60
